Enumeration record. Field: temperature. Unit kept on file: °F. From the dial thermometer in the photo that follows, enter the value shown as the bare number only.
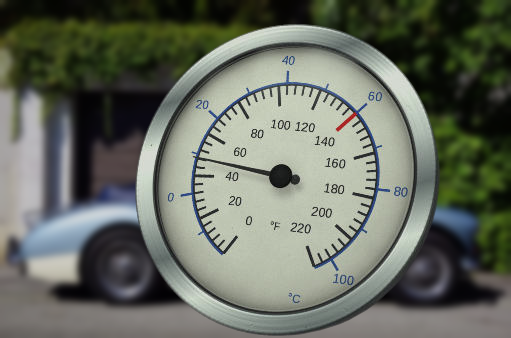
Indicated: 48
